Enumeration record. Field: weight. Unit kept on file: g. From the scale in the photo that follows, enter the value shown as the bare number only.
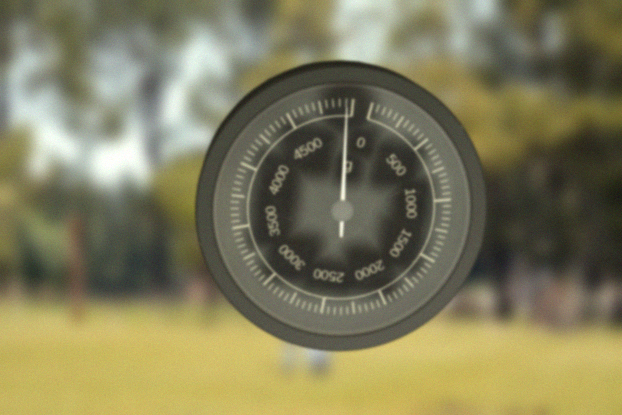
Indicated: 4950
